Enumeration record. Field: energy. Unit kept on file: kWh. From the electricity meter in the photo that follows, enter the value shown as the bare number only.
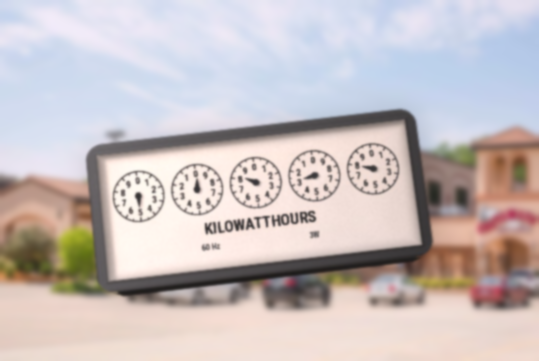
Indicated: 49828
